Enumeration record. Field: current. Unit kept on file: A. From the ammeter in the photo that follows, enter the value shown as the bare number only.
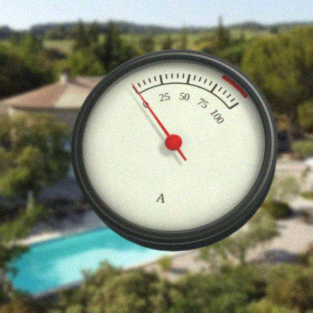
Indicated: 0
